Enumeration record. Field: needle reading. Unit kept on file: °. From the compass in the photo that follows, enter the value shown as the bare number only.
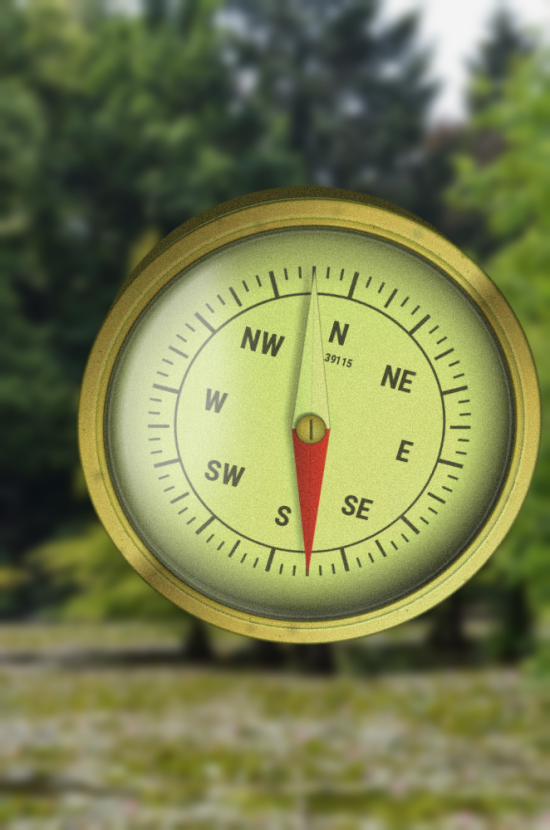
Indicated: 165
